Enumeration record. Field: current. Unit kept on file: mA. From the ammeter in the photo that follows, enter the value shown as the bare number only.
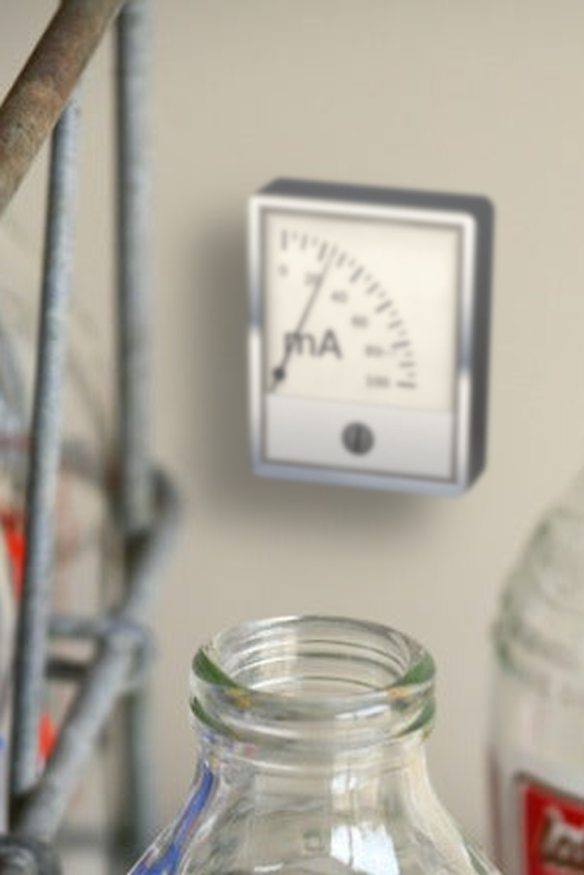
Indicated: 25
